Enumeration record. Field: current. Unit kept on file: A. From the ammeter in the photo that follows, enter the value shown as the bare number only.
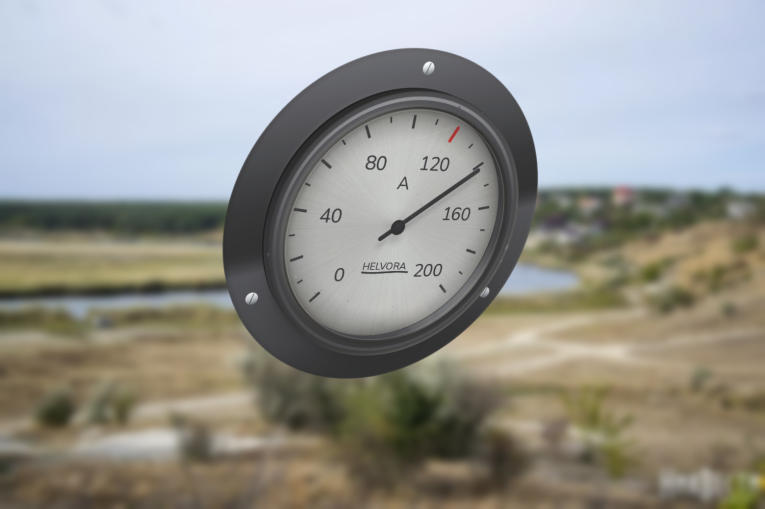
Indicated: 140
